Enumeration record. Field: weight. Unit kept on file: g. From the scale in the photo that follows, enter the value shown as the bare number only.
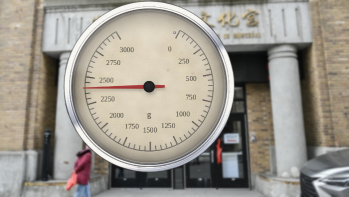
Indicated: 2400
